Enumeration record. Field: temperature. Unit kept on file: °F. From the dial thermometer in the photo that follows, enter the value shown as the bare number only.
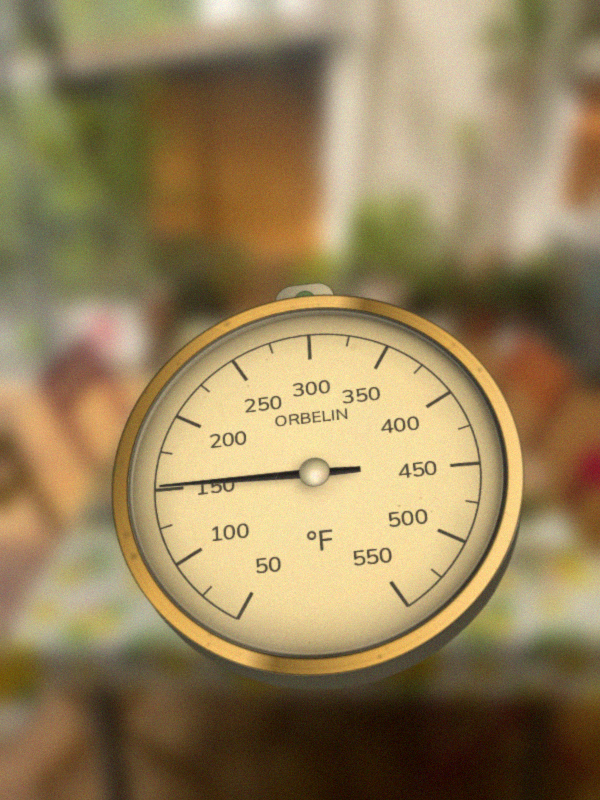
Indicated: 150
